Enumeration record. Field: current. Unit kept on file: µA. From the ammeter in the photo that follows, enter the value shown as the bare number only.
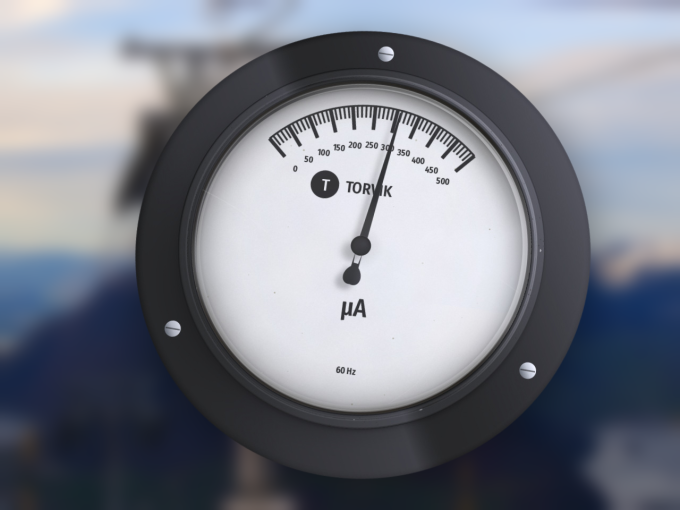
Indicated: 310
